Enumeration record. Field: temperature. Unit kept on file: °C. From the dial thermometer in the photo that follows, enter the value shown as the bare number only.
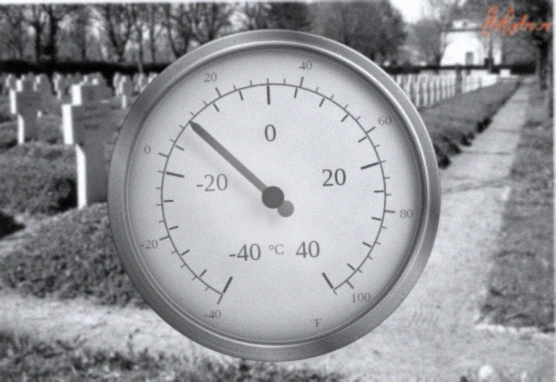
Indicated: -12
